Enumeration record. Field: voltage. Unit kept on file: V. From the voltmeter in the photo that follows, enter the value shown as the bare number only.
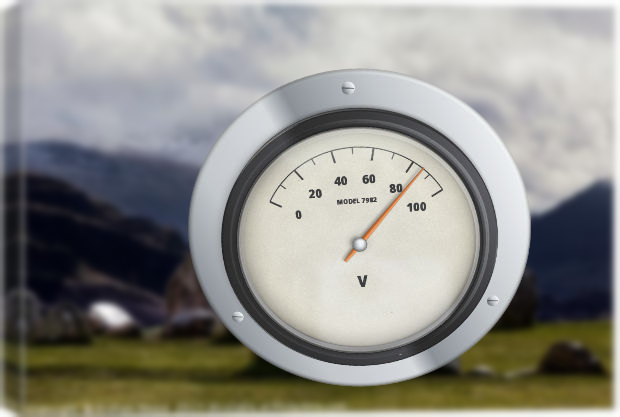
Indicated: 85
